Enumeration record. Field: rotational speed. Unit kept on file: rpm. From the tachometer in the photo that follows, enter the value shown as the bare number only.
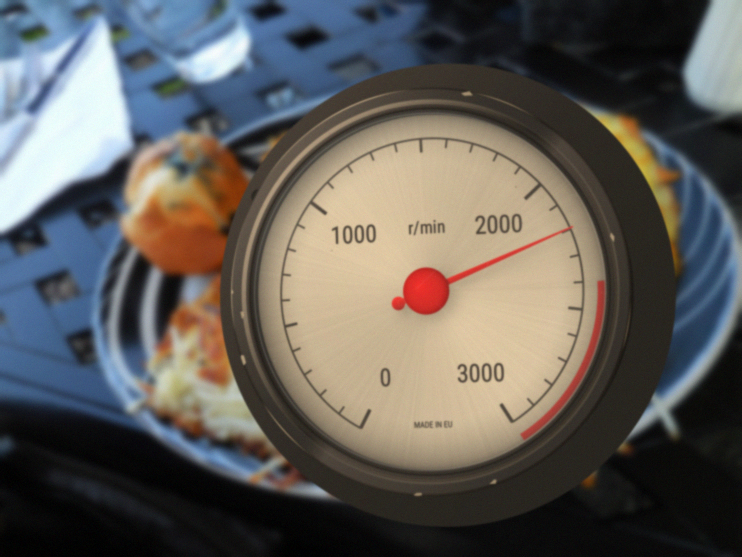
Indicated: 2200
